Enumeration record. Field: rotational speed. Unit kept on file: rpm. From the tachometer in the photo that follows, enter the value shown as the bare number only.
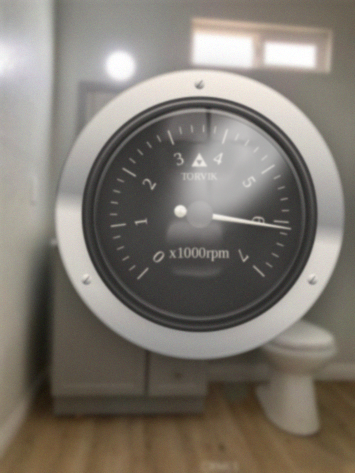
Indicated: 6100
